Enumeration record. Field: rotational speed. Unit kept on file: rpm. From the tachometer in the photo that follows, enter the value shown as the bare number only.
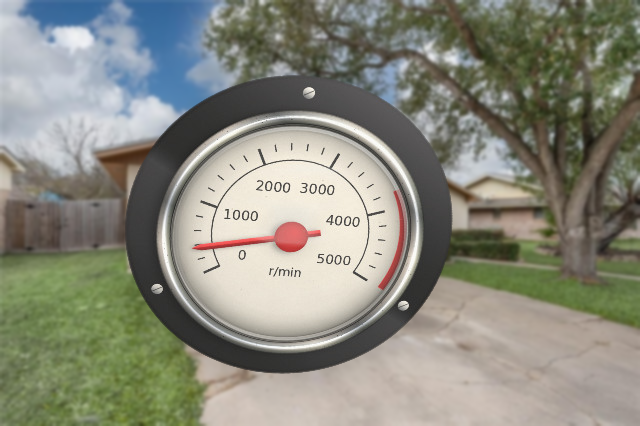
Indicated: 400
